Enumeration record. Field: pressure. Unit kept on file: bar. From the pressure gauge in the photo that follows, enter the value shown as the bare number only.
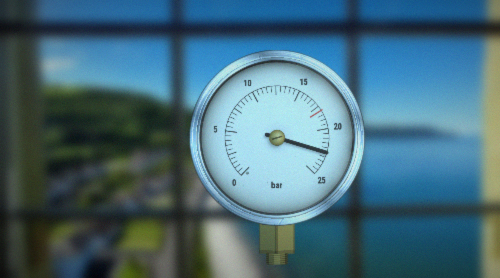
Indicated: 22.5
